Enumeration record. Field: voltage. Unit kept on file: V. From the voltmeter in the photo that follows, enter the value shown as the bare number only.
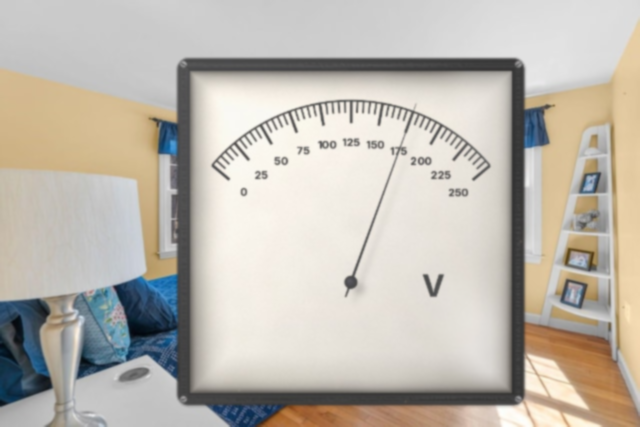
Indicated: 175
